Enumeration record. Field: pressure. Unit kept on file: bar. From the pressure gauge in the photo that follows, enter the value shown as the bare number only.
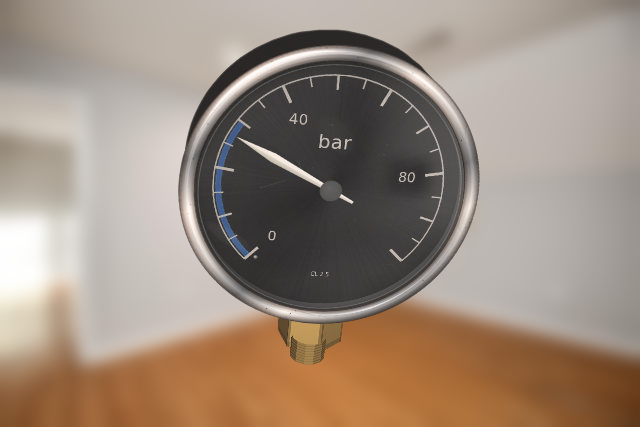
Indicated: 27.5
